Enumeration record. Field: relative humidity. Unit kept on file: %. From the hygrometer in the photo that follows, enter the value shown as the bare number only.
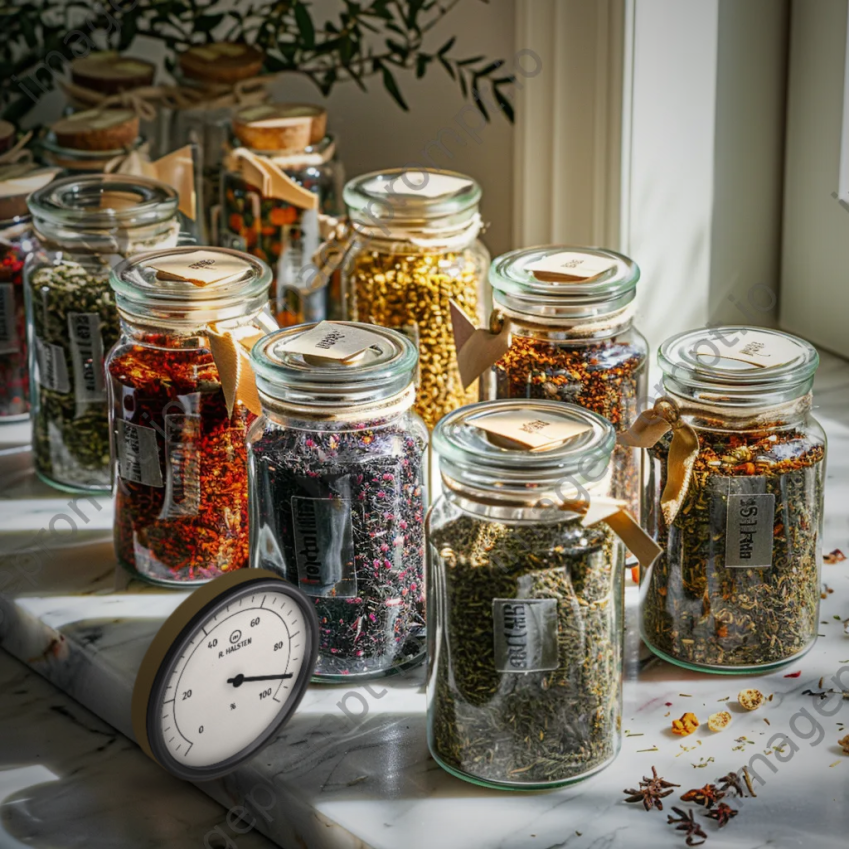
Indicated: 92
